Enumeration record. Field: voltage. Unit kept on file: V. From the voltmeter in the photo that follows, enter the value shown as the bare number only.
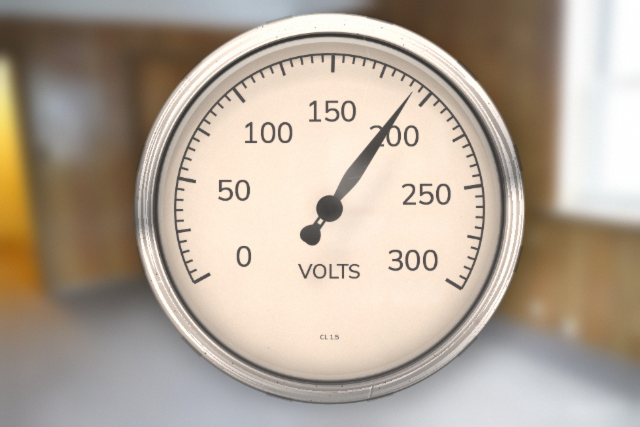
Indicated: 192.5
